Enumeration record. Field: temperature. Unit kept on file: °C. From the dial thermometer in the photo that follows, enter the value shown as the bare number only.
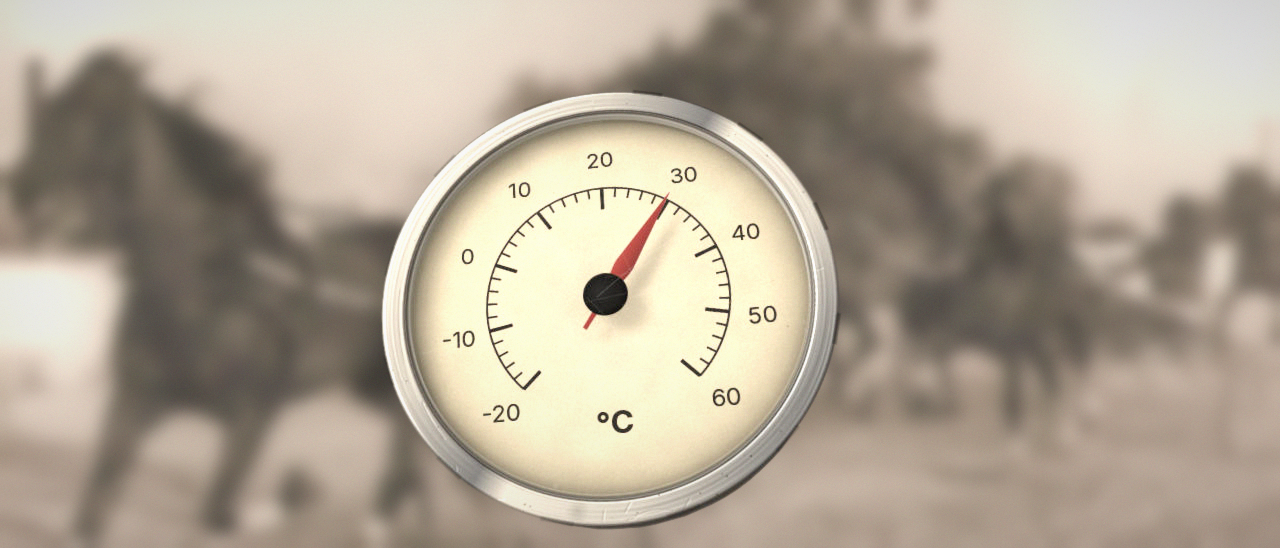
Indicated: 30
